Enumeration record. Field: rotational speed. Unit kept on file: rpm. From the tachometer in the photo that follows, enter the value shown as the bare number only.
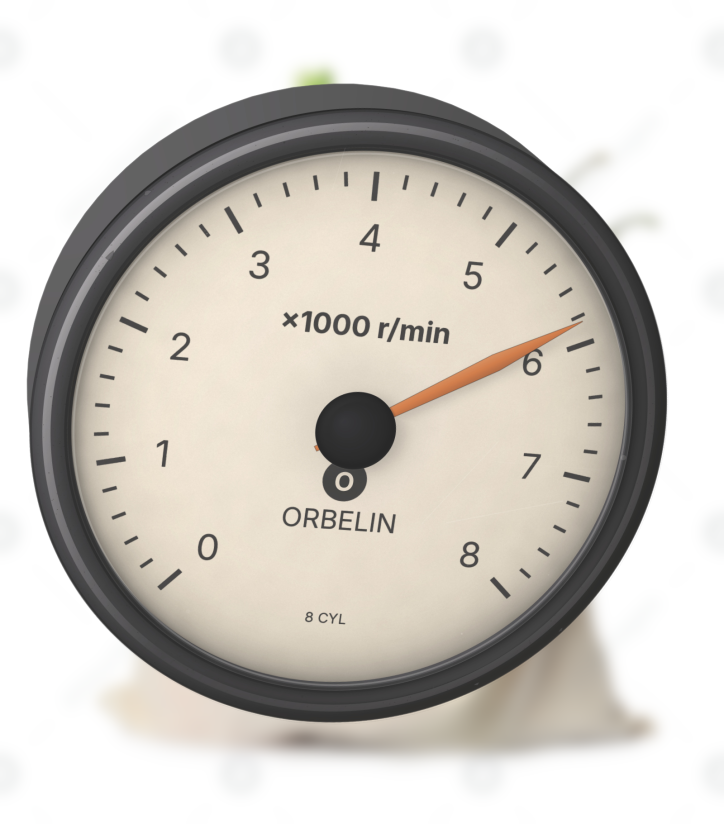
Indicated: 5800
